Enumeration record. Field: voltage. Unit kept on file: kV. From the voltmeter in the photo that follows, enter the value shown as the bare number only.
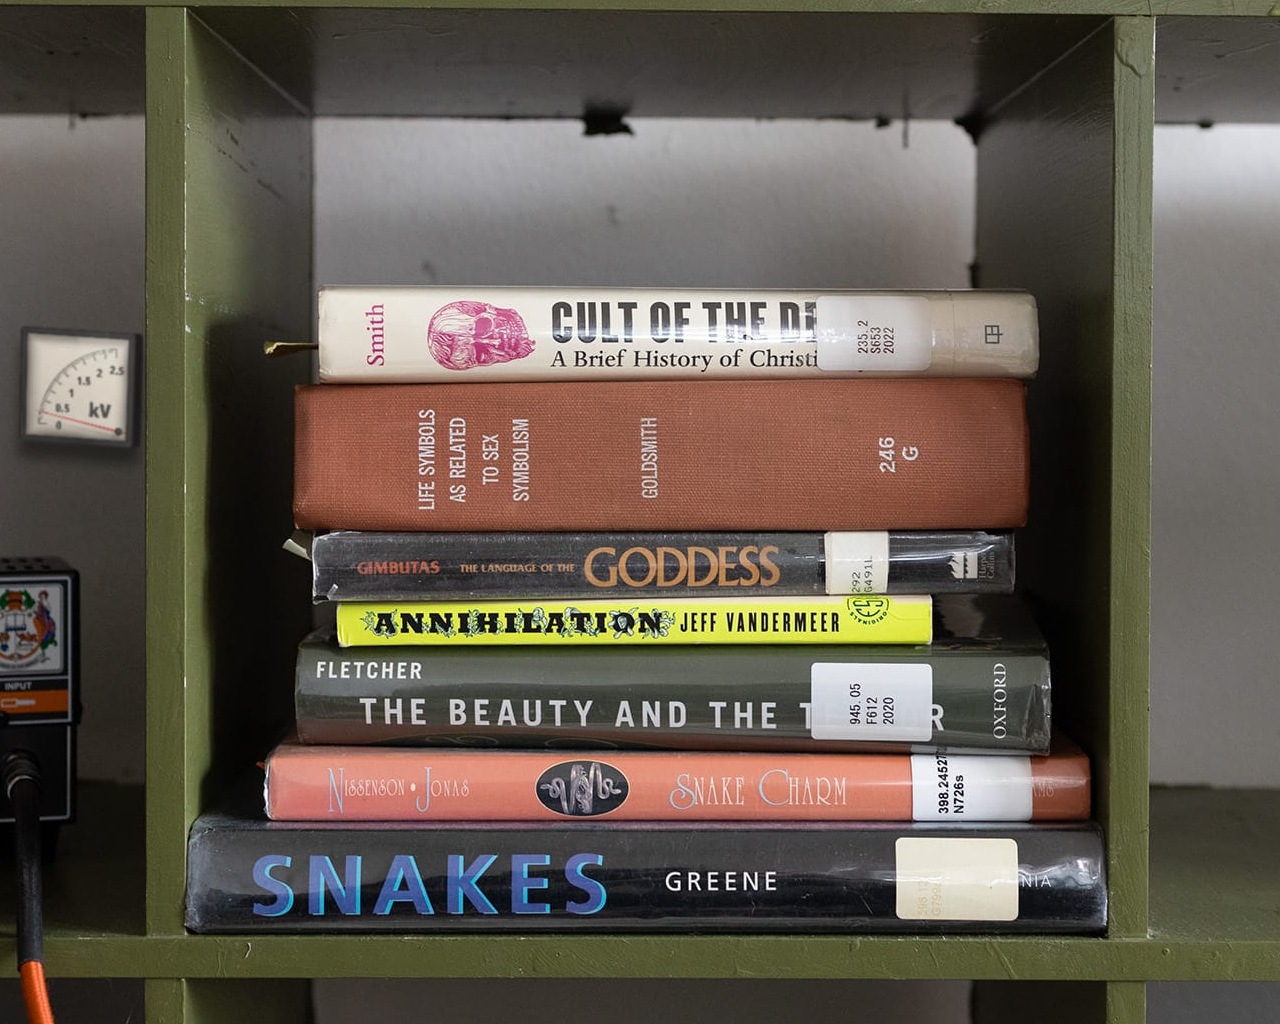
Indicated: 0.25
